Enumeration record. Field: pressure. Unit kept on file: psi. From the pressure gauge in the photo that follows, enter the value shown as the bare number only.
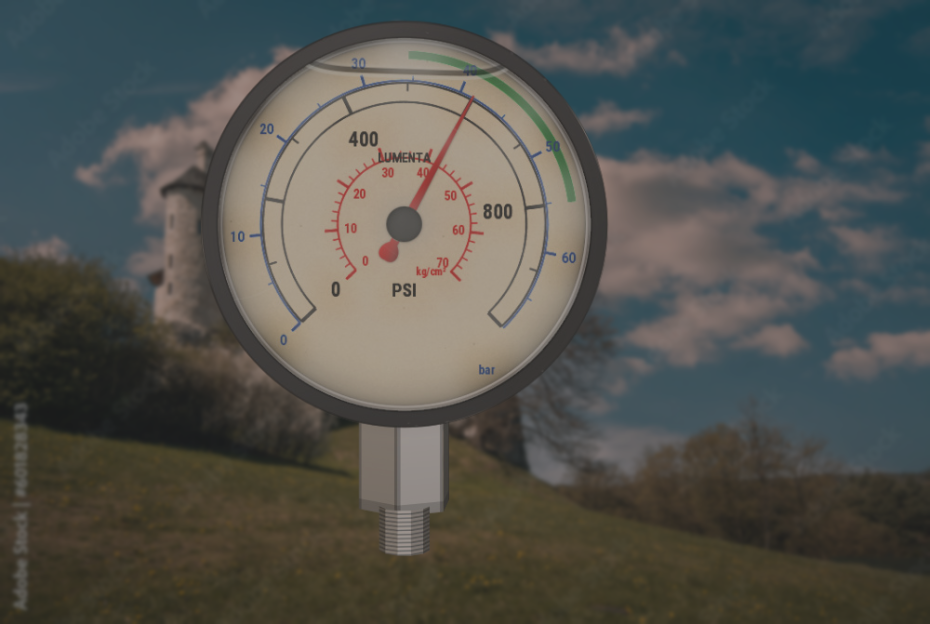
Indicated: 600
